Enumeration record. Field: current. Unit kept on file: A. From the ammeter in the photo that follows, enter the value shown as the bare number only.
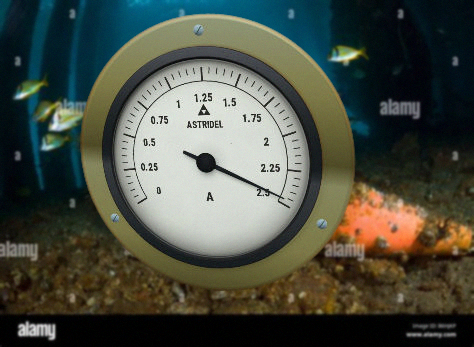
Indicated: 2.45
